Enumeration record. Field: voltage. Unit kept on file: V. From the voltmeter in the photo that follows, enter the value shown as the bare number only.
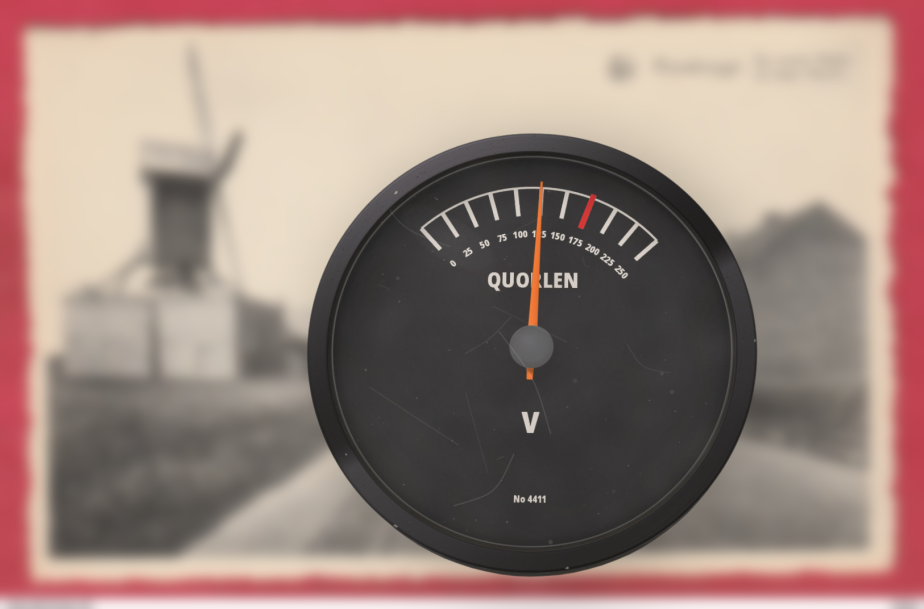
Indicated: 125
